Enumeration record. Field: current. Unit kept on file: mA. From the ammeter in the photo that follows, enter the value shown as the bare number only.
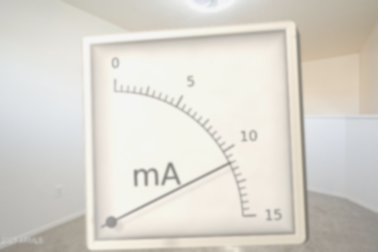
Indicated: 11
